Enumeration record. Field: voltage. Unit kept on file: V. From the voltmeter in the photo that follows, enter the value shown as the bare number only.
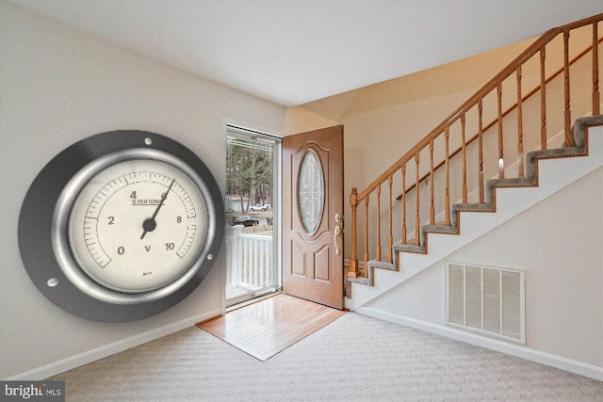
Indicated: 6
